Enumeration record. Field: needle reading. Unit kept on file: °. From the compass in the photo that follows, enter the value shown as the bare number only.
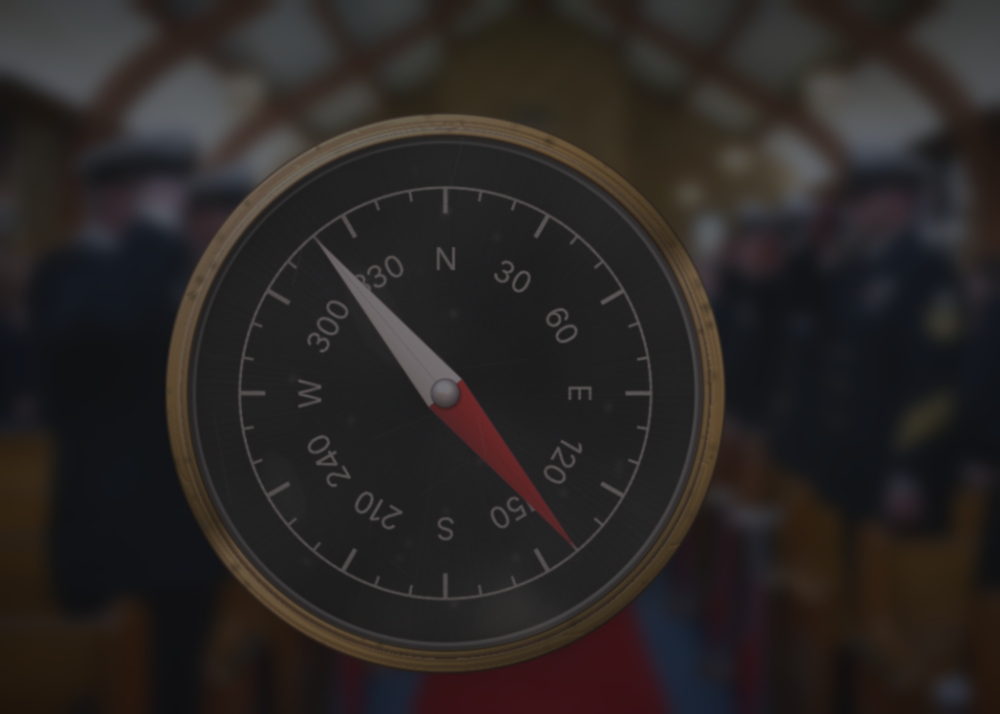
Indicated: 140
